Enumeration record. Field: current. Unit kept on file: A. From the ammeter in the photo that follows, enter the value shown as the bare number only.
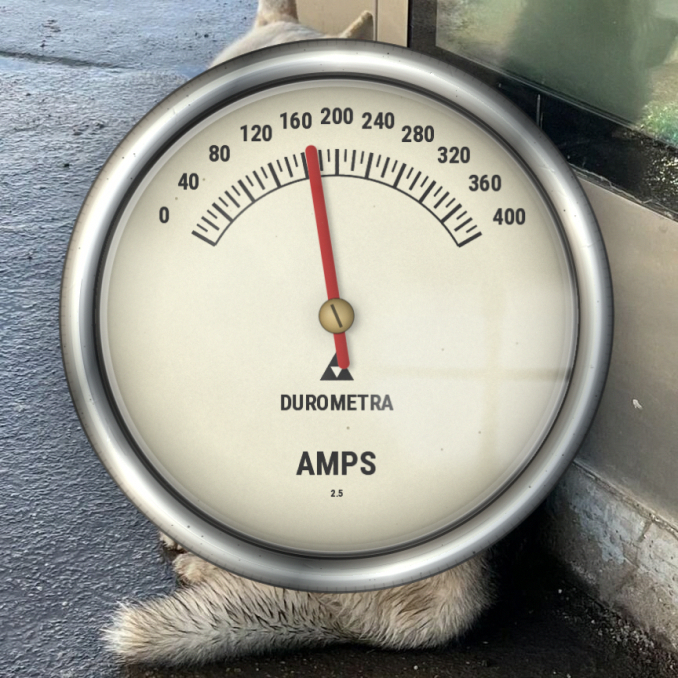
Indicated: 170
